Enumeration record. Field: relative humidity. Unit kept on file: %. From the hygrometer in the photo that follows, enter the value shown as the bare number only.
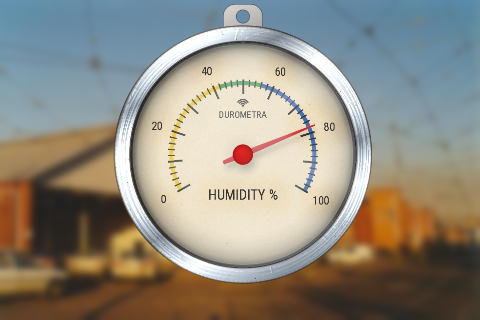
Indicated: 78
